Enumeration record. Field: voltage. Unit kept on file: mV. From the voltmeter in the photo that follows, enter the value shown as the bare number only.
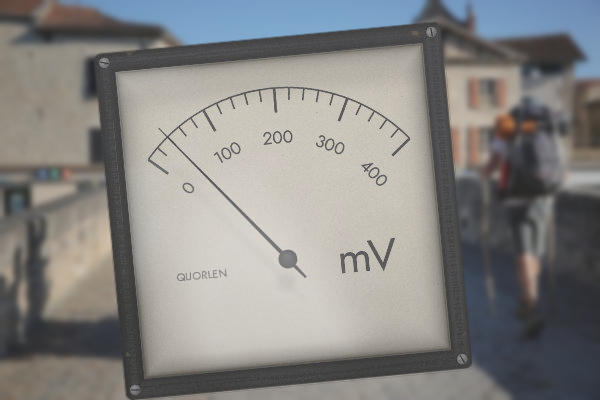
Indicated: 40
